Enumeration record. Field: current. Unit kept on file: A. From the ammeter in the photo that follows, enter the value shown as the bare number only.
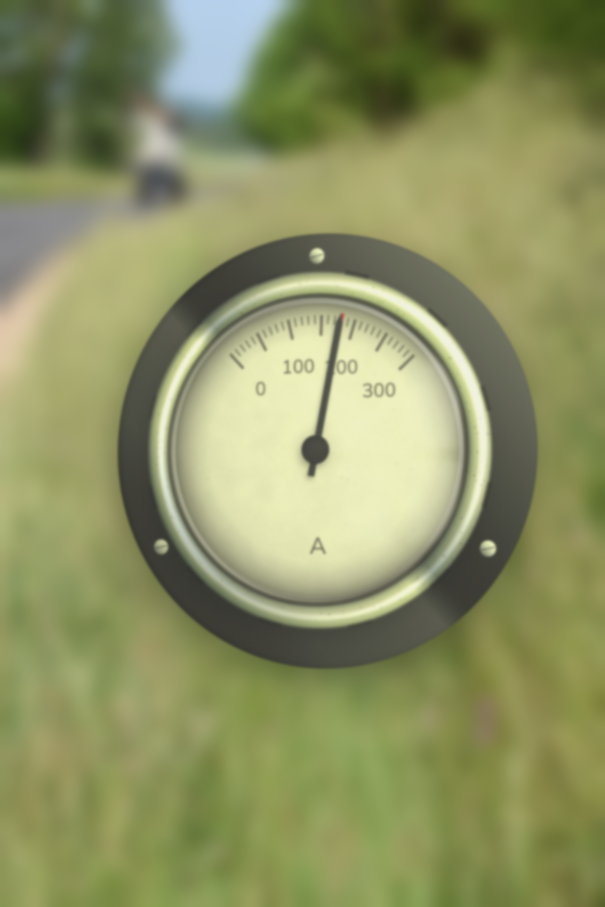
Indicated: 180
